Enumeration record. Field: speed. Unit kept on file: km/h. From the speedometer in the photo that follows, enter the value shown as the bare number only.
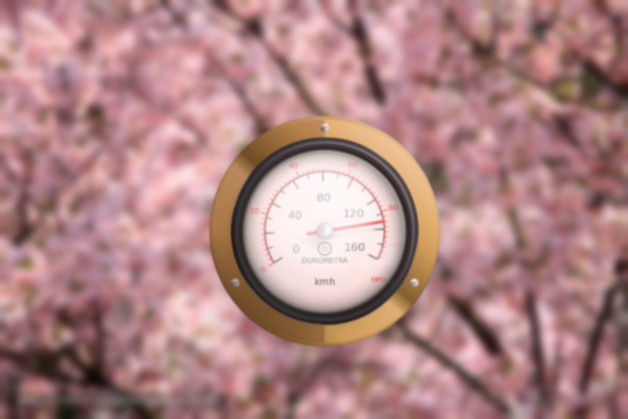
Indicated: 135
